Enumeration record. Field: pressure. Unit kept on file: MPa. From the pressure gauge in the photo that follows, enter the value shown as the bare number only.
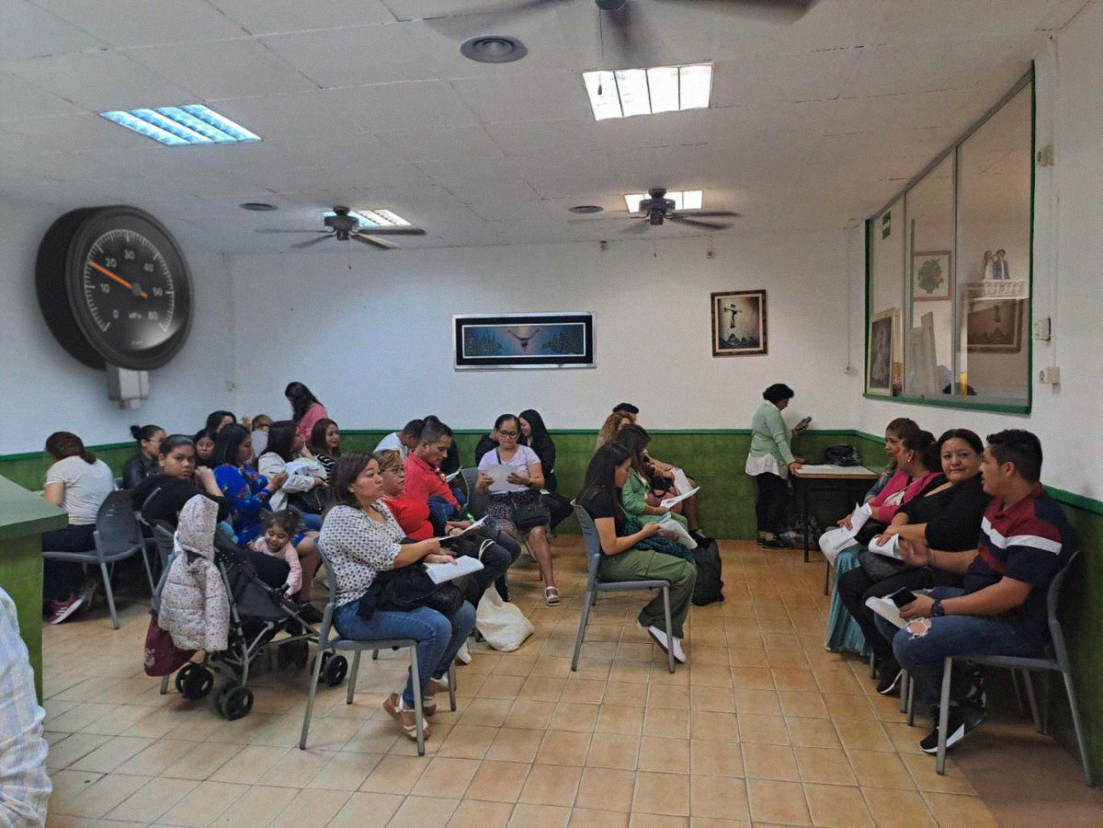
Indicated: 15
